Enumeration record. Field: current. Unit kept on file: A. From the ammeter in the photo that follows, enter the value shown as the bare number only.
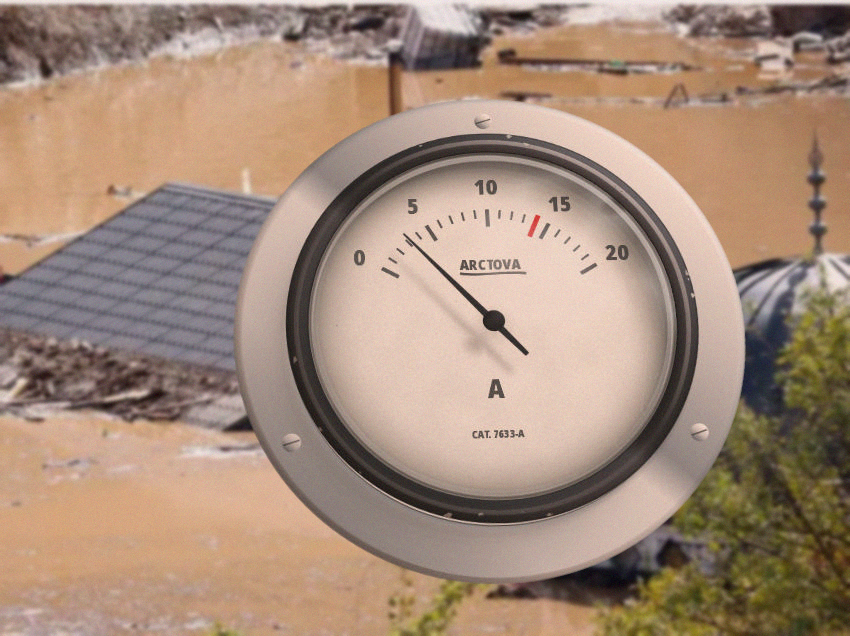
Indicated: 3
